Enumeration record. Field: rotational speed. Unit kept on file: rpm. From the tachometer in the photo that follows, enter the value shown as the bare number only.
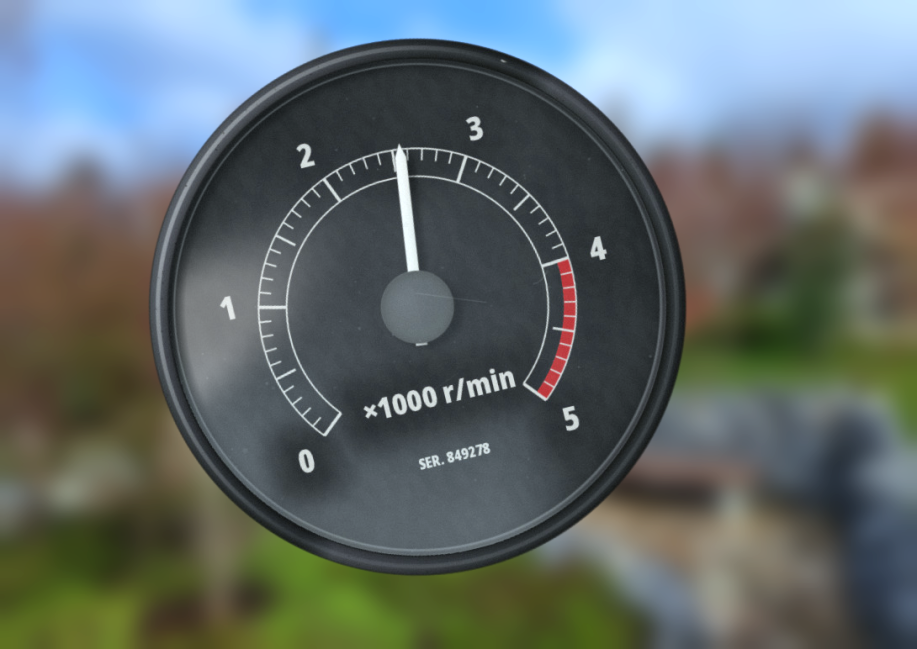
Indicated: 2550
